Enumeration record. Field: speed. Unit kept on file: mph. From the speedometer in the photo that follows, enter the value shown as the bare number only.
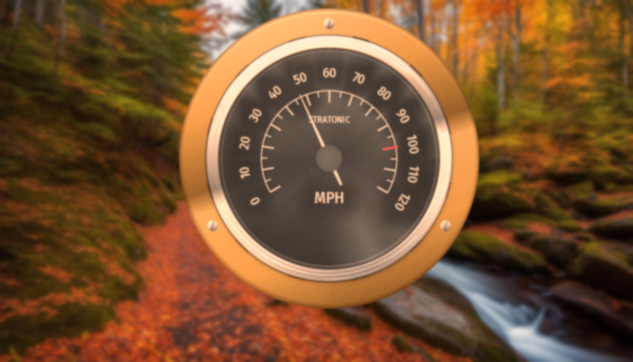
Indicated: 47.5
